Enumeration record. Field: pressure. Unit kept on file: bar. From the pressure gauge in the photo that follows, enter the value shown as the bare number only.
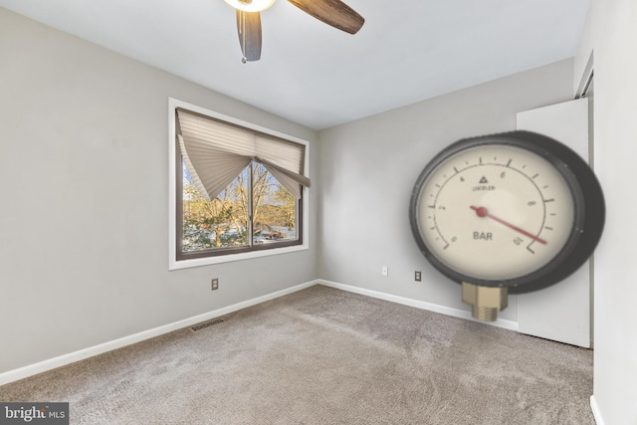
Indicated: 9.5
